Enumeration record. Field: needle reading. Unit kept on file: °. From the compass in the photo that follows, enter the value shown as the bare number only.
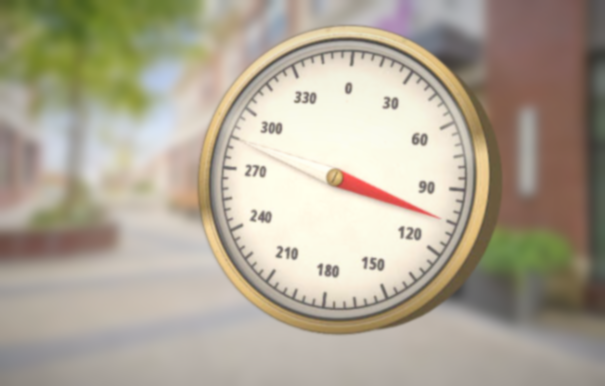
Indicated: 105
